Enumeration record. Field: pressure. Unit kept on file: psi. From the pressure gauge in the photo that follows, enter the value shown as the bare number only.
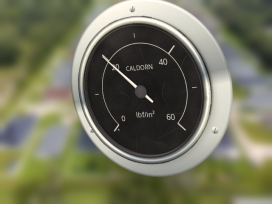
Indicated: 20
